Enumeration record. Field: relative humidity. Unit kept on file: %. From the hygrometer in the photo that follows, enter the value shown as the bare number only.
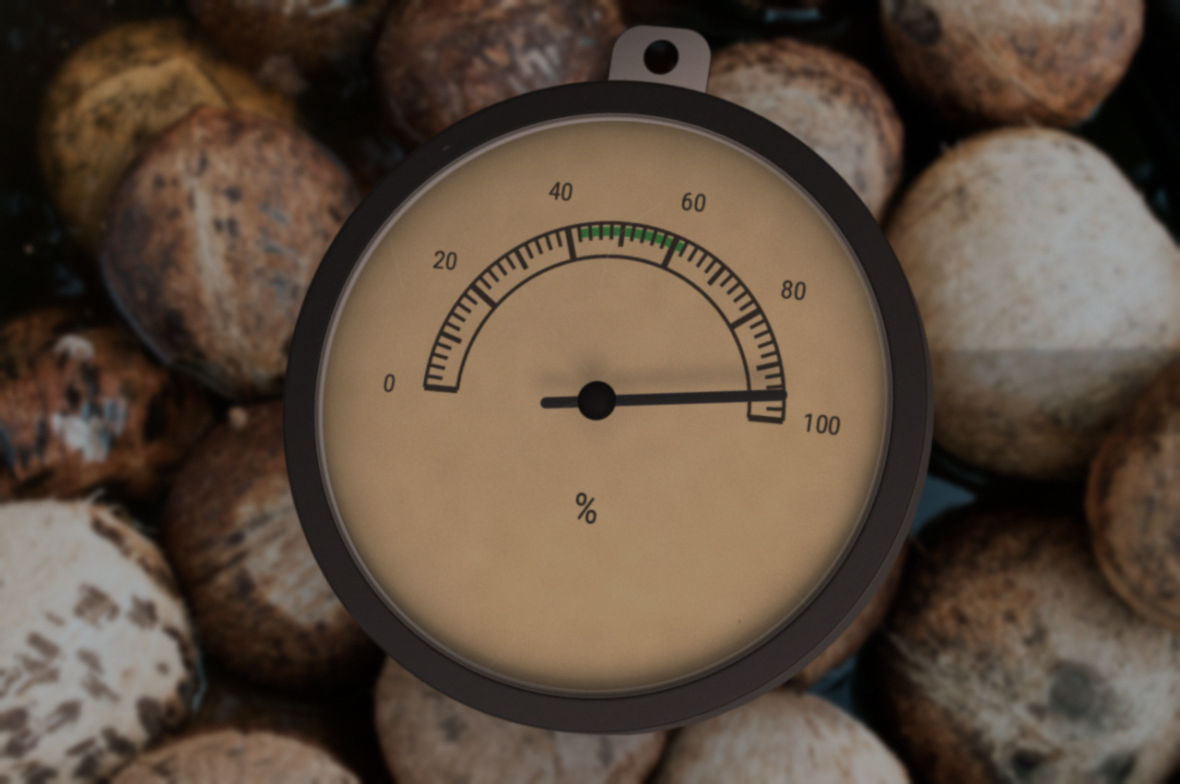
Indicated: 96
